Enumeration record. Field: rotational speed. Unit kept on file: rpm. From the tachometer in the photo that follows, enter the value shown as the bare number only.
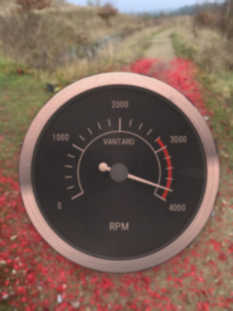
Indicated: 3800
